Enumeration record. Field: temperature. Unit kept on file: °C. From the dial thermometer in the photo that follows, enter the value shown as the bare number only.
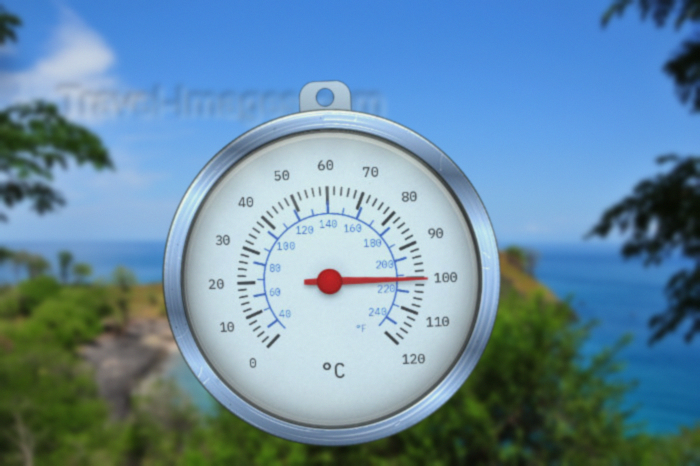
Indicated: 100
